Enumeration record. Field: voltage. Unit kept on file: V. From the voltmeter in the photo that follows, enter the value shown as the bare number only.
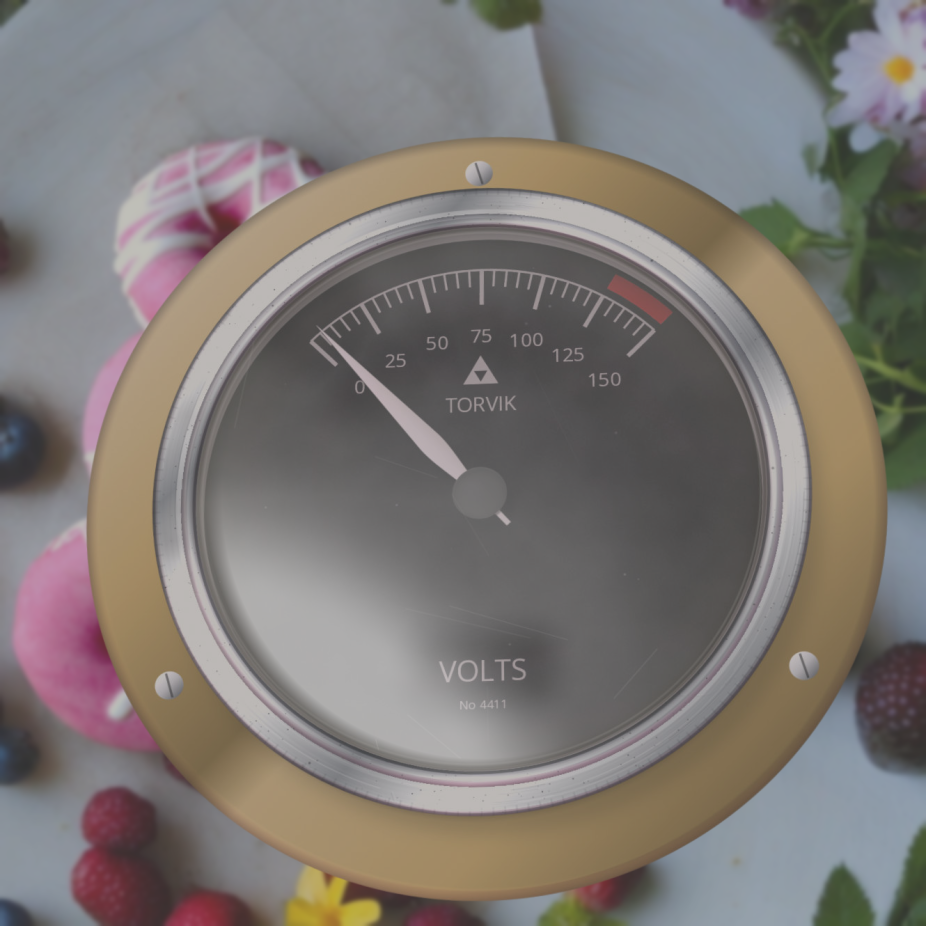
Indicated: 5
